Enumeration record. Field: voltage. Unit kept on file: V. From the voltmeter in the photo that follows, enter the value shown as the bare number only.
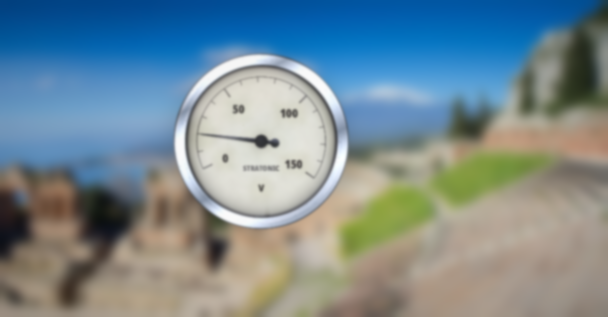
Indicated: 20
